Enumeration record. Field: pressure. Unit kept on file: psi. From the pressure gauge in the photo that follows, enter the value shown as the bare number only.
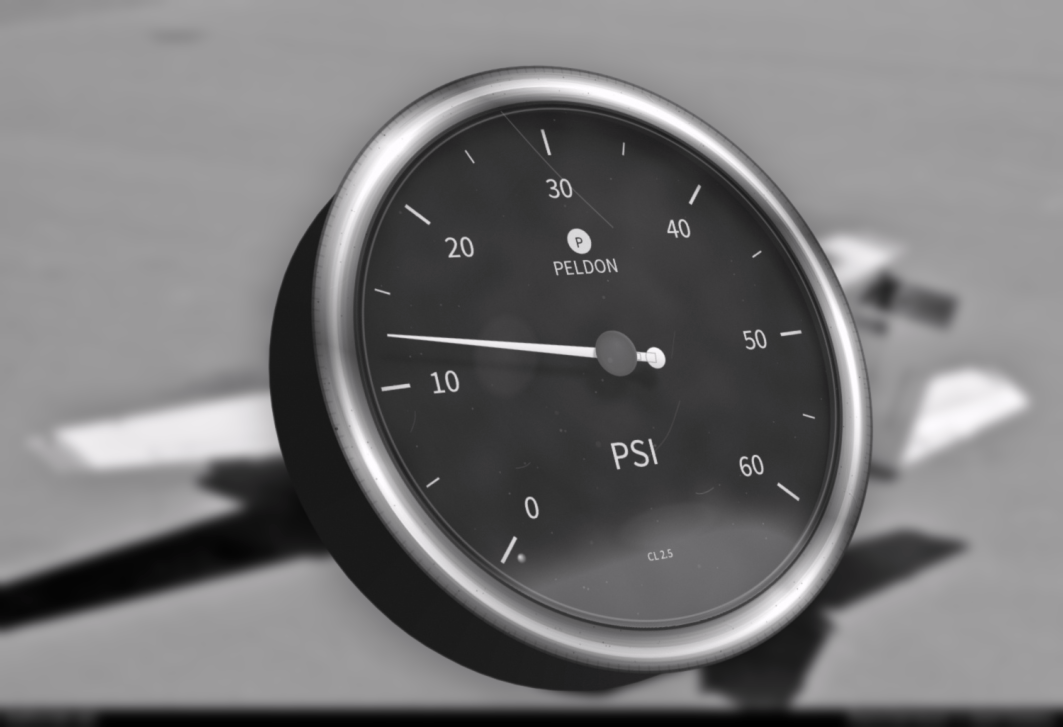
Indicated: 12.5
